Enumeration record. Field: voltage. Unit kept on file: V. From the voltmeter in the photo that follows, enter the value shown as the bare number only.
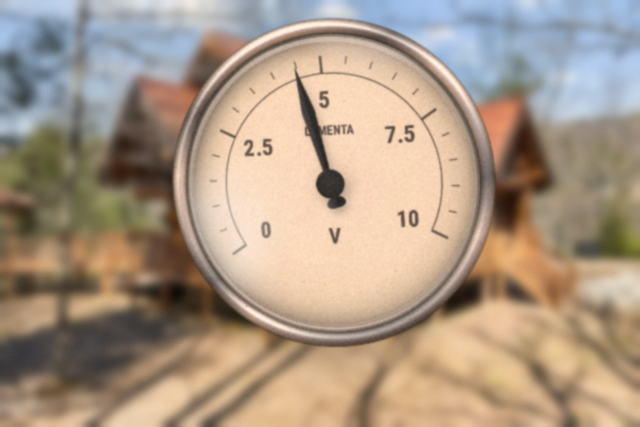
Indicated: 4.5
